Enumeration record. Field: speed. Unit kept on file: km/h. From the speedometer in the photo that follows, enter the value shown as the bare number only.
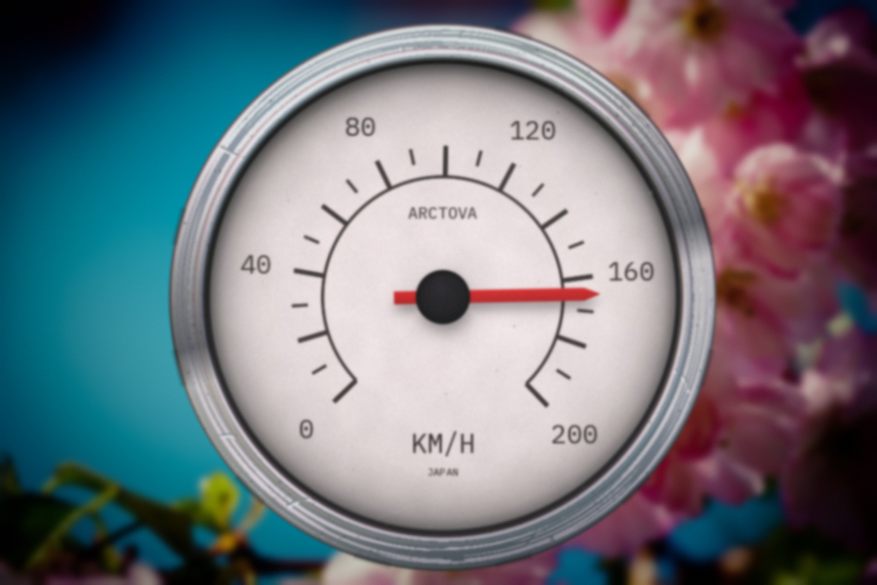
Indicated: 165
